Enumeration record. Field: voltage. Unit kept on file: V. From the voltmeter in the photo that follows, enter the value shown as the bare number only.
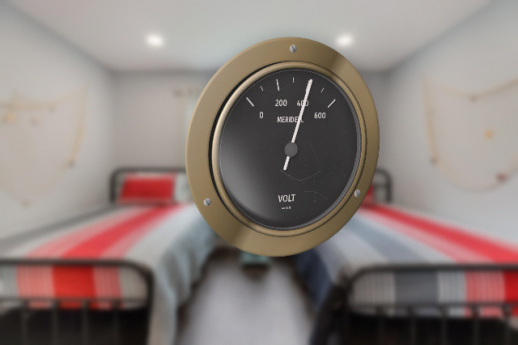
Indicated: 400
